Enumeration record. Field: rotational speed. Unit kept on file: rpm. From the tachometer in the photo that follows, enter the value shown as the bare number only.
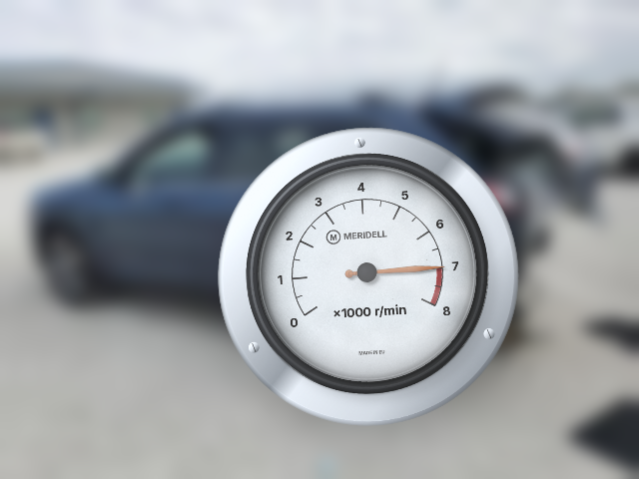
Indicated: 7000
